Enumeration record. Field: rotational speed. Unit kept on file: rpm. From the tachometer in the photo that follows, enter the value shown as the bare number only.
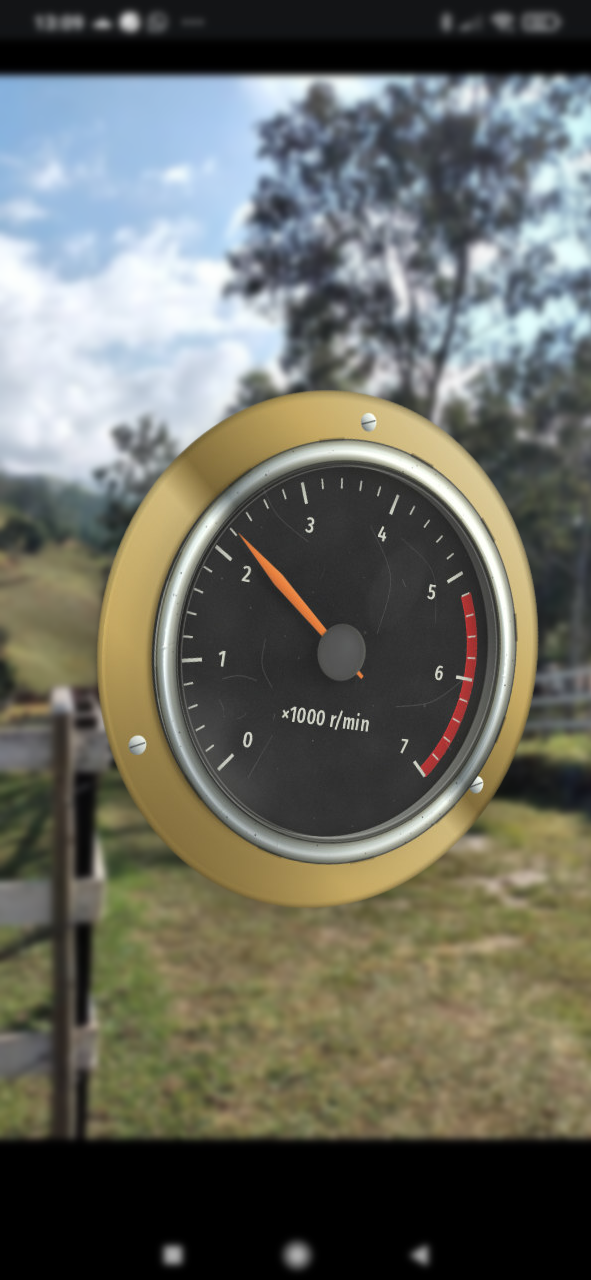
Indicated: 2200
